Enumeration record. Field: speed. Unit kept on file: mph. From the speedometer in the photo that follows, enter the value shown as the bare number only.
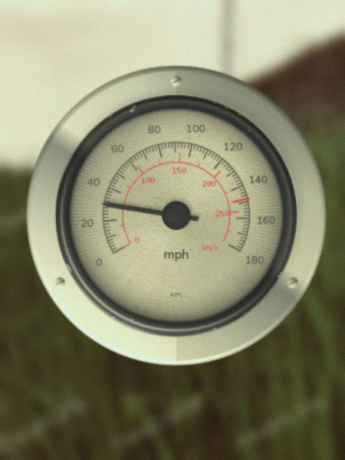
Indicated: 30
